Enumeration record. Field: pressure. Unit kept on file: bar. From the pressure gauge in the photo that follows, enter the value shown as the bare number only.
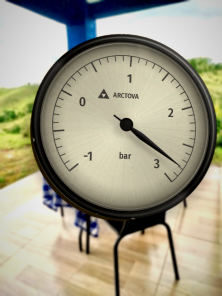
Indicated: 2.8
